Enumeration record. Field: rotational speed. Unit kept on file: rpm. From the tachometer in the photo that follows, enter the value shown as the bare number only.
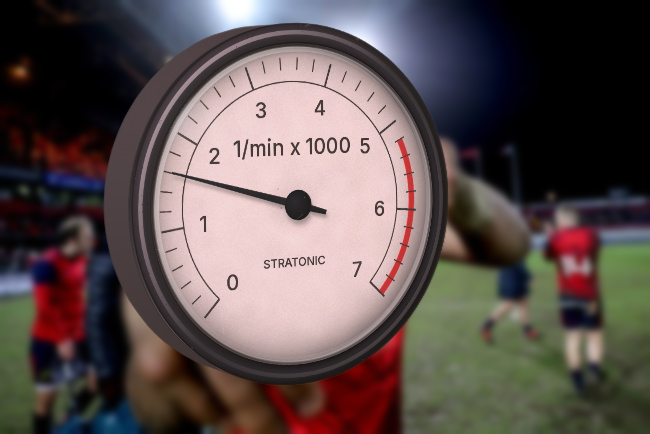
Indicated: 1600
